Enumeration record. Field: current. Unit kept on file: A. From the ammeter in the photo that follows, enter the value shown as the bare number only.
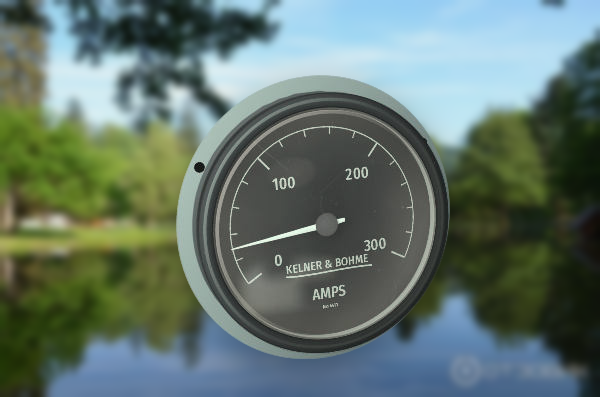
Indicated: 30
